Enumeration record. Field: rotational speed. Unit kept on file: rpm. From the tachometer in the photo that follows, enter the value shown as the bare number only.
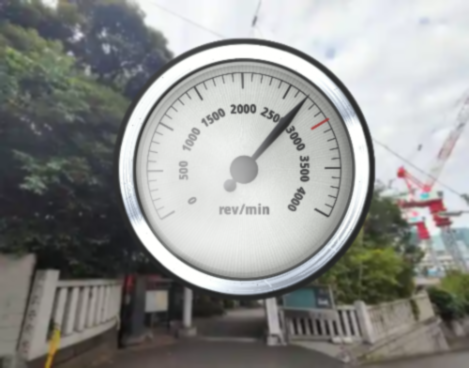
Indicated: 2700
